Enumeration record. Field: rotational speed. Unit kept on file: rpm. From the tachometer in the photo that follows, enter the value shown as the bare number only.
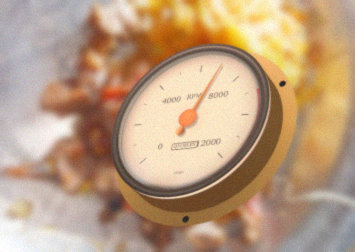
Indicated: 7000
